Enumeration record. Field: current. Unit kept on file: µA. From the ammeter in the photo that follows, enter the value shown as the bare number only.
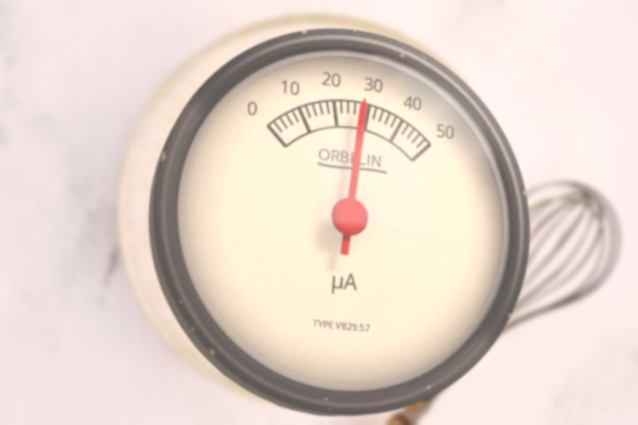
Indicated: 28
